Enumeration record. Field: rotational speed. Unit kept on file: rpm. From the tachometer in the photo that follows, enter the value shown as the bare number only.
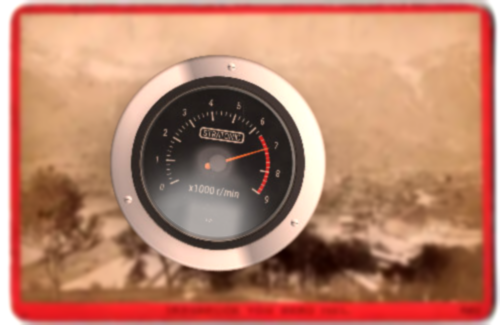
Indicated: 7000
